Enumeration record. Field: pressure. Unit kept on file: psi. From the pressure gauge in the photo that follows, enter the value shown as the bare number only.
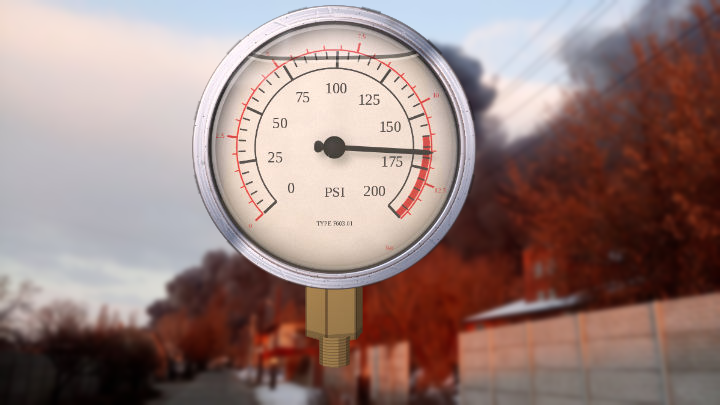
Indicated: 167.5
